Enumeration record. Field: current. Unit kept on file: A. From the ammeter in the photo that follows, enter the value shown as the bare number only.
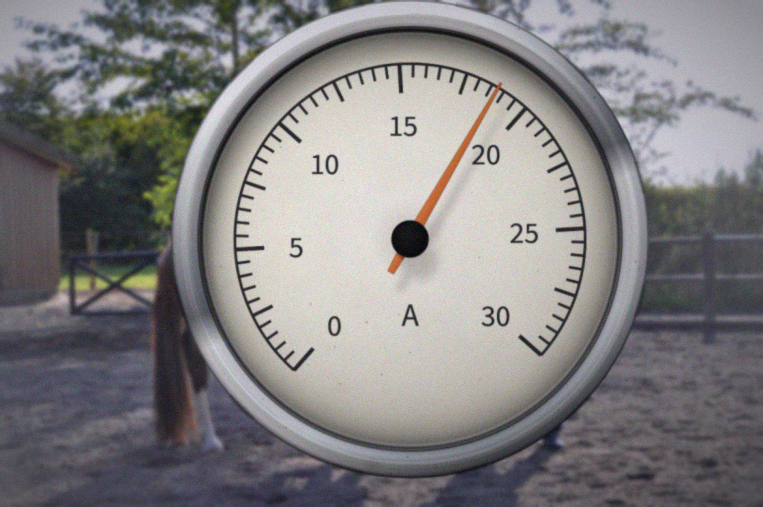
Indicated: 18.75
